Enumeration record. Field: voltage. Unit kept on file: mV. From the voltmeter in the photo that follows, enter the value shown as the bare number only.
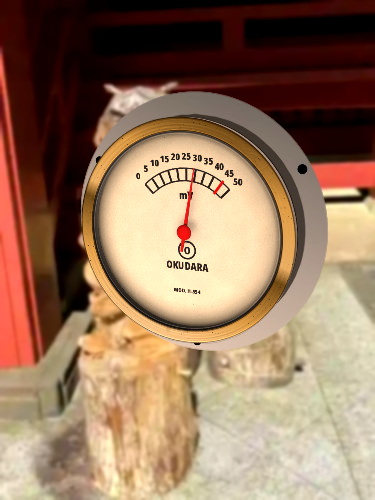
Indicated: 30
